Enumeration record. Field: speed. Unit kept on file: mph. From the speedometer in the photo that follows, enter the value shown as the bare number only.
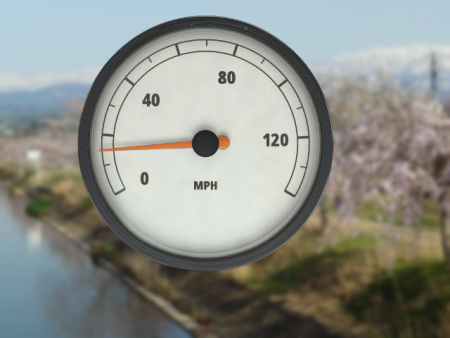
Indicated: 15
